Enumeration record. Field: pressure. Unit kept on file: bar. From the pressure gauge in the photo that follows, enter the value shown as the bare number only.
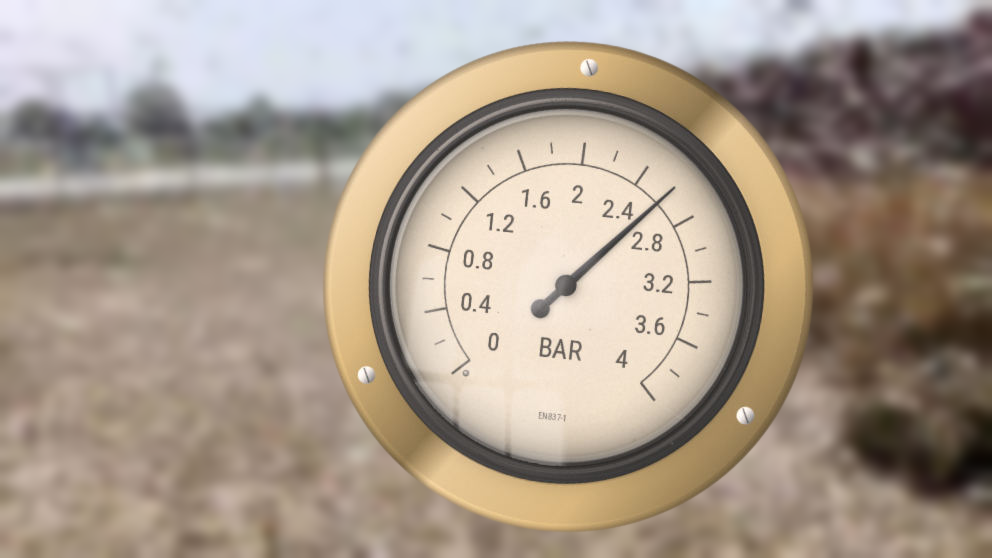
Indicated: 2.6
